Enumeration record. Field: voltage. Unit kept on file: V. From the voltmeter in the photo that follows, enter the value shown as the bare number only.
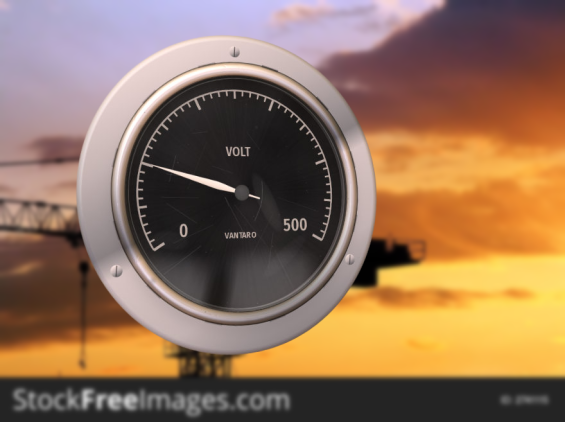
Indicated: 100
